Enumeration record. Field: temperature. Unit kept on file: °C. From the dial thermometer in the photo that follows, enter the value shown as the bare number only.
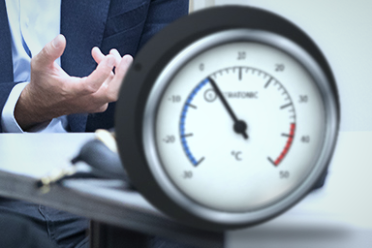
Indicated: 0
